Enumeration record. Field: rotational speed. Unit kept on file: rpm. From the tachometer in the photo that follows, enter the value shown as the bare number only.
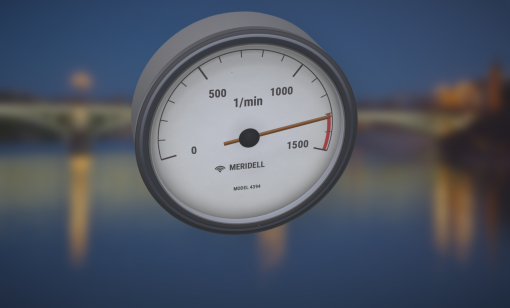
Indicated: 1300
